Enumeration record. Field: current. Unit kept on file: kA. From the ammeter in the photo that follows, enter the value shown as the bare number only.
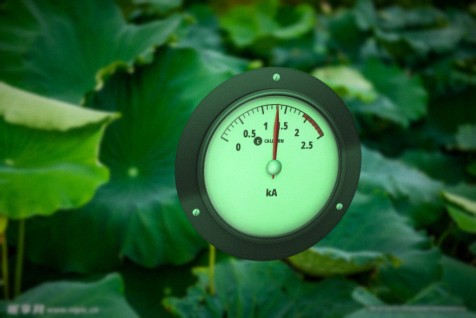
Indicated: 1.3
